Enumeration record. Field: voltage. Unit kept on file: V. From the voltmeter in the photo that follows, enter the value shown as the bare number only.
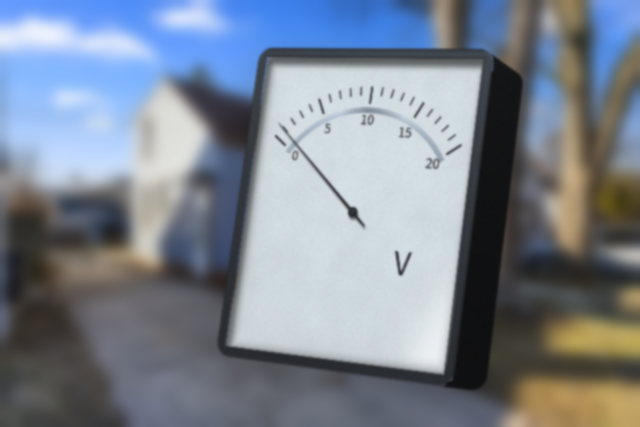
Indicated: 1
